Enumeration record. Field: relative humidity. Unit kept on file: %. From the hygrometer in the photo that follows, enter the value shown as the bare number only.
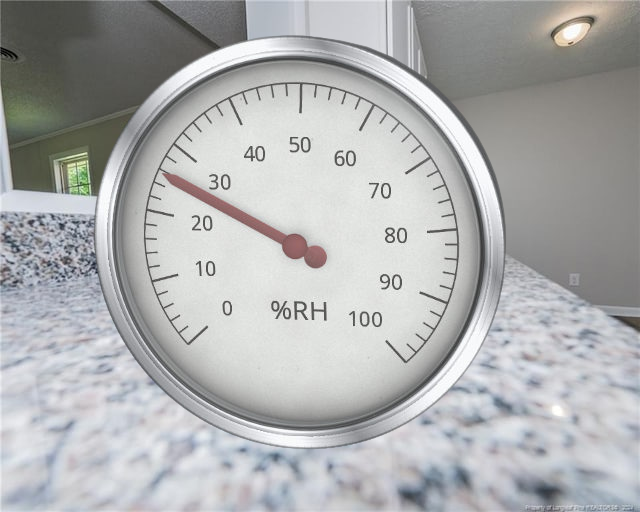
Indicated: 26
